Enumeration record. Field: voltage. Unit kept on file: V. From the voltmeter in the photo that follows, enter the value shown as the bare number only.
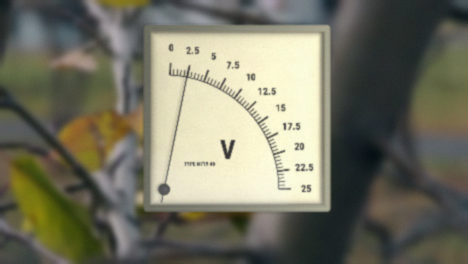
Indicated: 2.5
